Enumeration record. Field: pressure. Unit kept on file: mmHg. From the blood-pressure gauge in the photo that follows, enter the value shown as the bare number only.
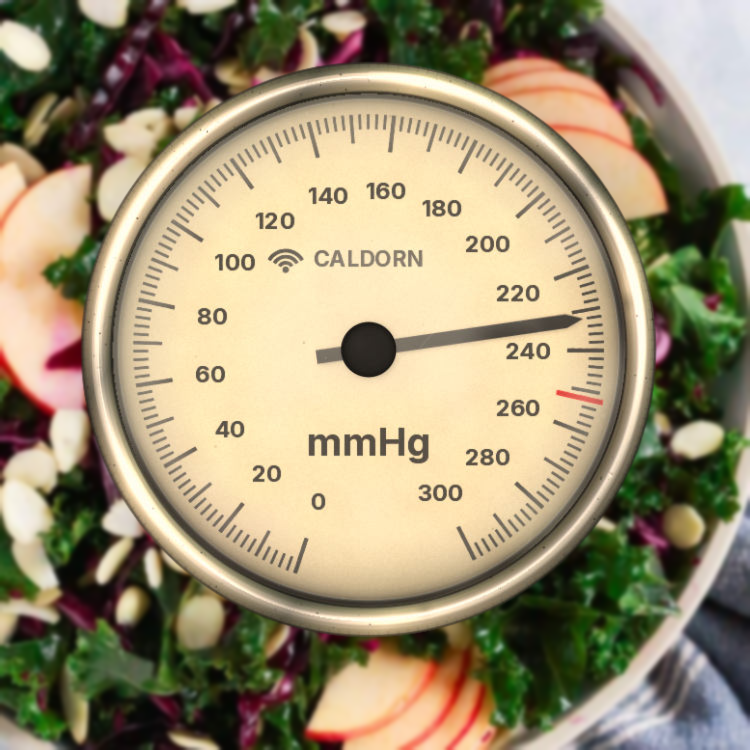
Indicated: 232
